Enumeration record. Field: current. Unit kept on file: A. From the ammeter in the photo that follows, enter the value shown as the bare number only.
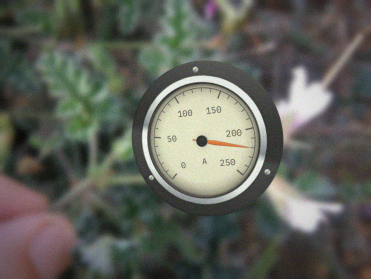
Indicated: 220
